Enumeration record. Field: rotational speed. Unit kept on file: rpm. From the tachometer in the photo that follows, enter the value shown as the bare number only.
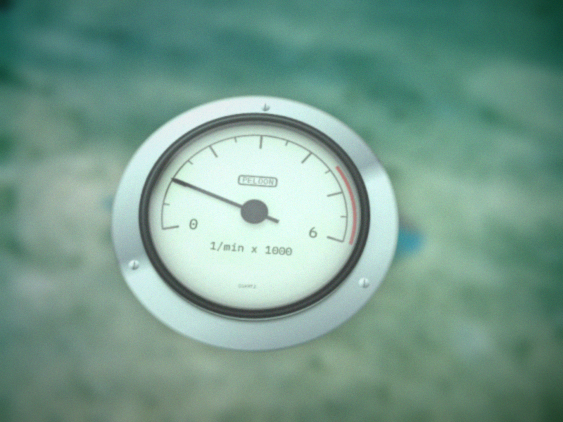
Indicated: 1000
